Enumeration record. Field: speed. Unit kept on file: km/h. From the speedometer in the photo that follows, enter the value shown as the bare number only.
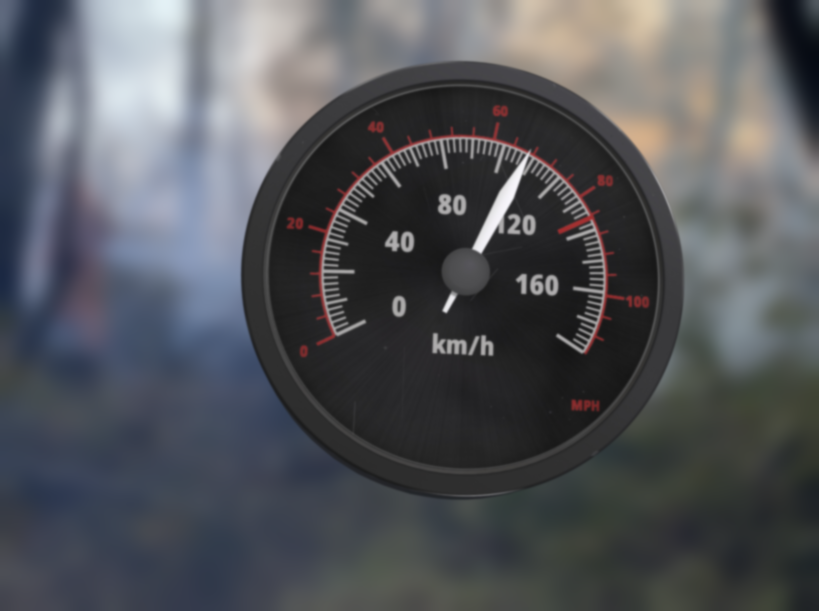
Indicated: 108
